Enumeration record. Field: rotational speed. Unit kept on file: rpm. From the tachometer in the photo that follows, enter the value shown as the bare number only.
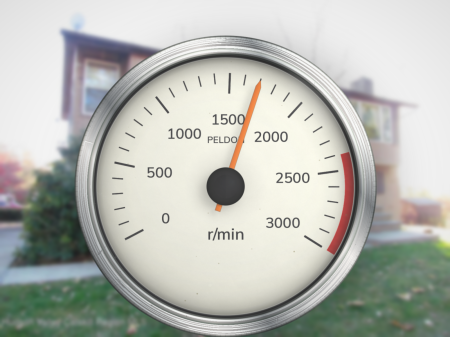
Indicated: 1700
